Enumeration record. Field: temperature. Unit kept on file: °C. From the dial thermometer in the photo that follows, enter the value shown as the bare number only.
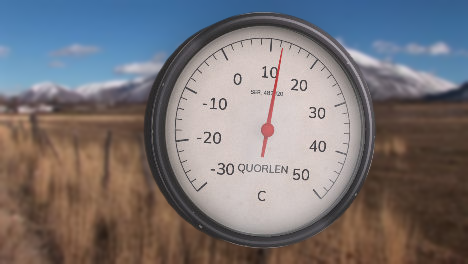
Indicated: 12
